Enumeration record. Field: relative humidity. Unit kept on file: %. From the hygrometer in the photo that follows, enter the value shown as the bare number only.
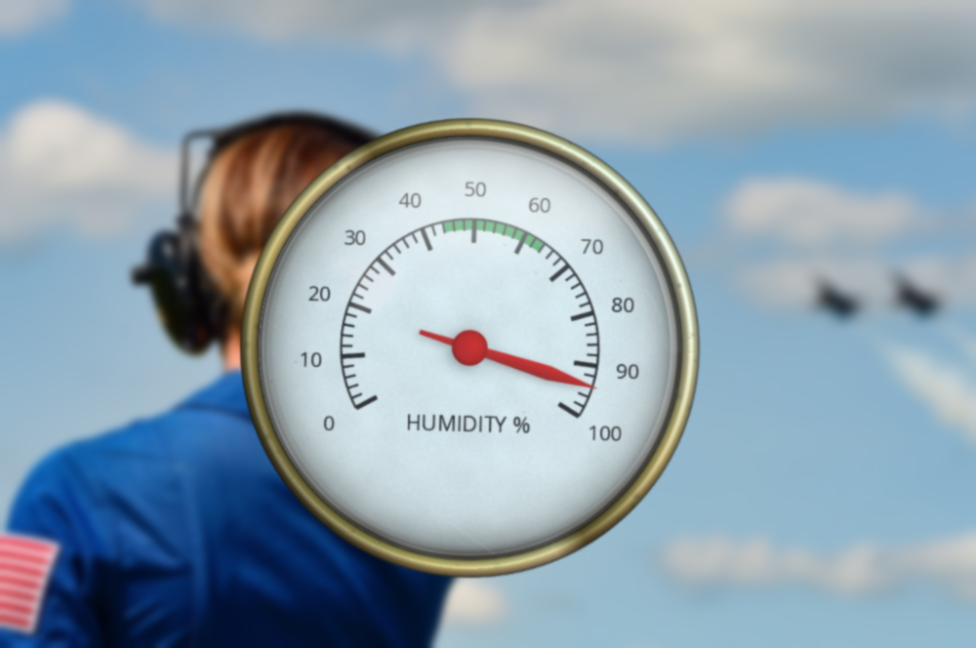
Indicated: 94
